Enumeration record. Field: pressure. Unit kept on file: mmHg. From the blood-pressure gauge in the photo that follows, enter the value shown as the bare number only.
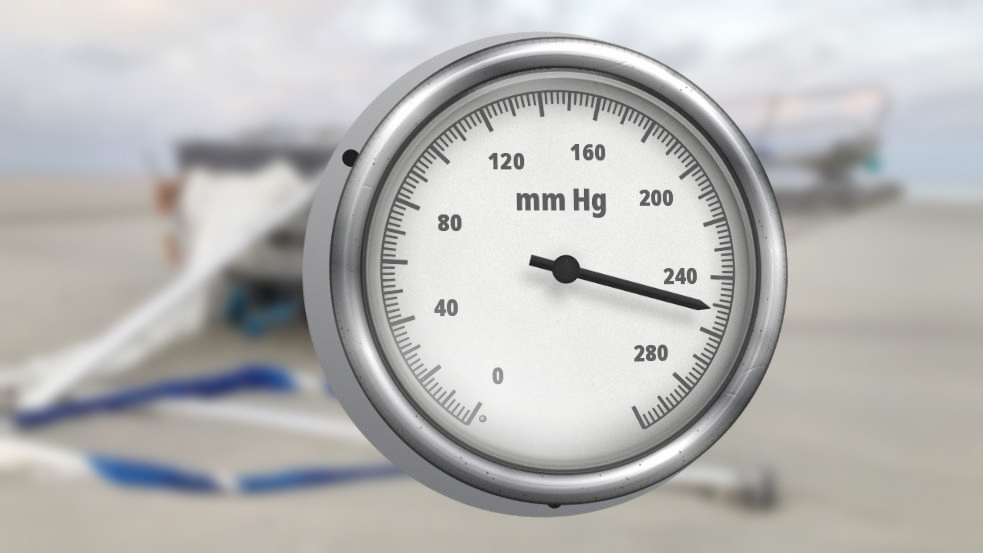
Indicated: 252
